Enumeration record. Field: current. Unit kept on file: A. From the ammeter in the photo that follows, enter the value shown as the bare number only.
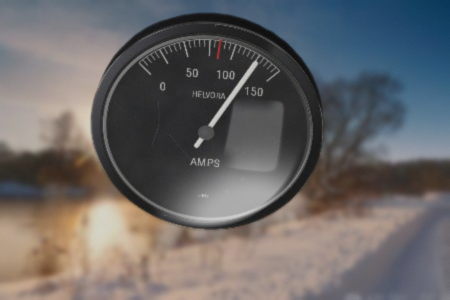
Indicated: 125
